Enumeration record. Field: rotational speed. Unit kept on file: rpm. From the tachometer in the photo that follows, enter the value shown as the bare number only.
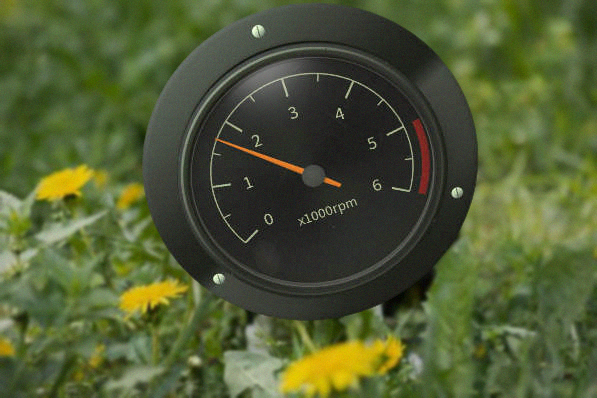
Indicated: 1750
